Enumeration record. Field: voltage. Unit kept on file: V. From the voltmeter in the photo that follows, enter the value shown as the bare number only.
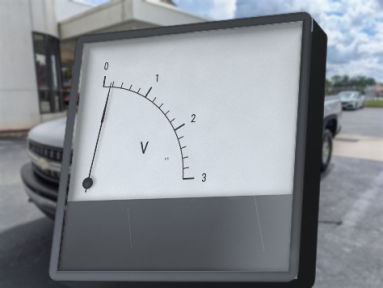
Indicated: 0.2
